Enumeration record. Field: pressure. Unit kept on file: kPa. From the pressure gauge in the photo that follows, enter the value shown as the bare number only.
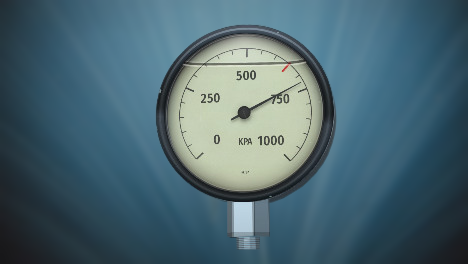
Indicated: 725
